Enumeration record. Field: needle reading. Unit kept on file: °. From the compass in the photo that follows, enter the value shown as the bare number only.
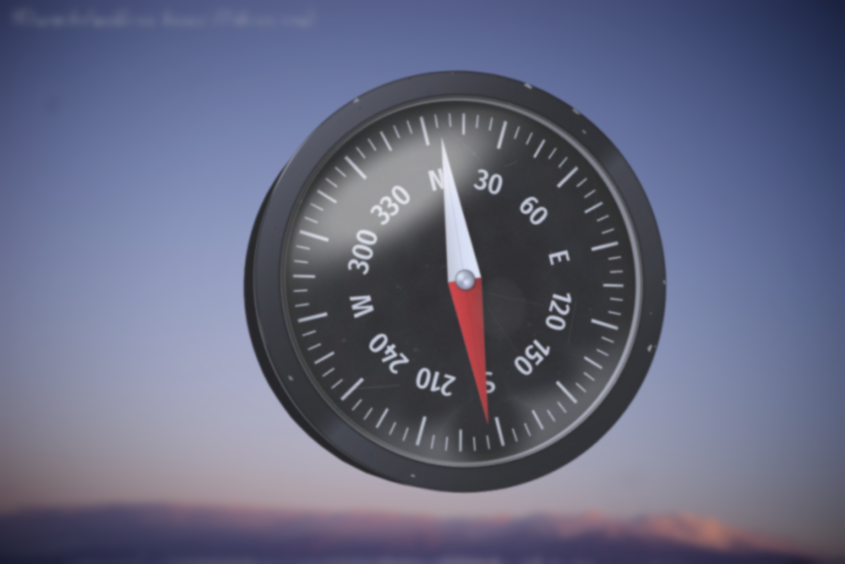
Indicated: 185
